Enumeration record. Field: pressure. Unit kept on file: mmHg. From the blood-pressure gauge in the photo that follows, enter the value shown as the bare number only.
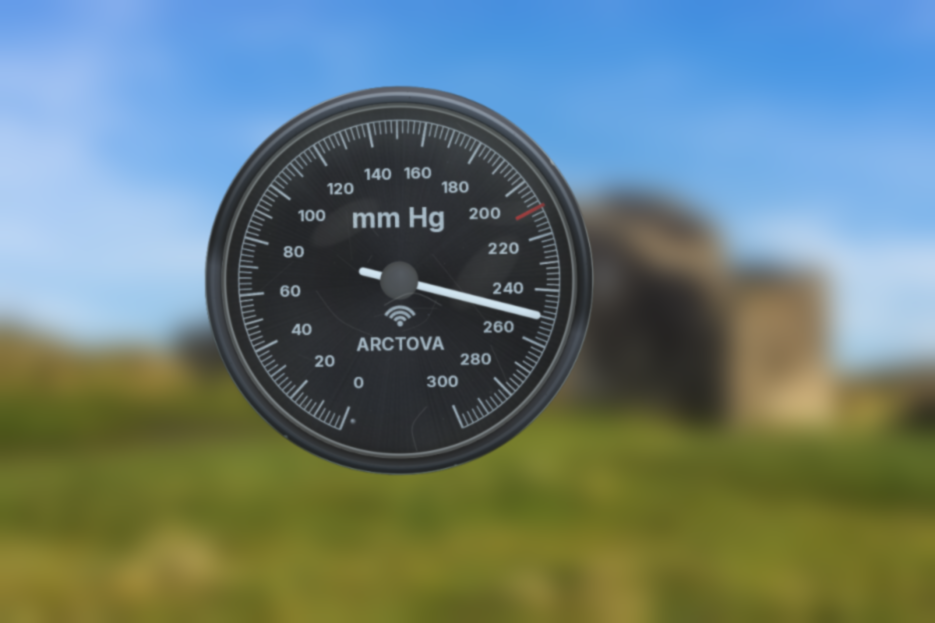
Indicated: 250
